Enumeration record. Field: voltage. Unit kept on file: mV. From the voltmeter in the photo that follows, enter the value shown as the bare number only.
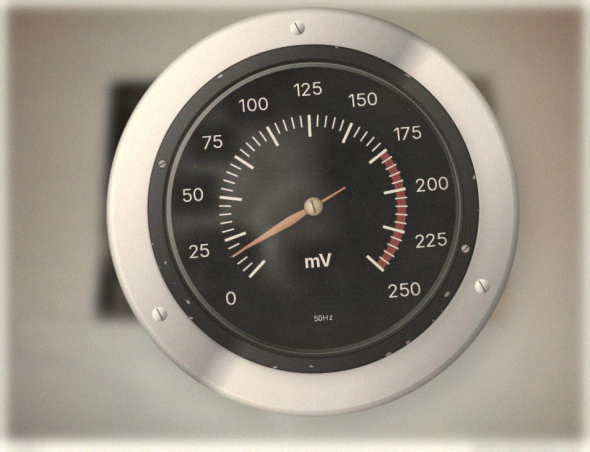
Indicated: 15
